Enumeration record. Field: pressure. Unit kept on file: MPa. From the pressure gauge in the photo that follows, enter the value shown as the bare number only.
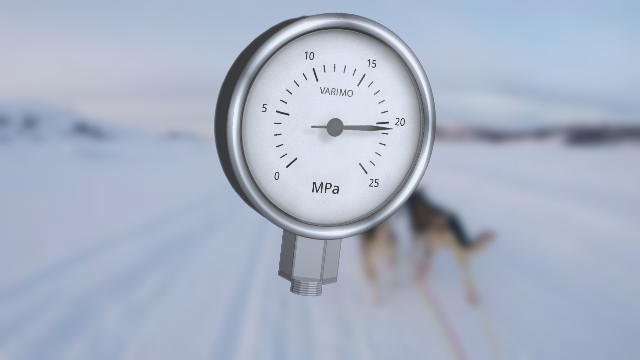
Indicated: 20.5
